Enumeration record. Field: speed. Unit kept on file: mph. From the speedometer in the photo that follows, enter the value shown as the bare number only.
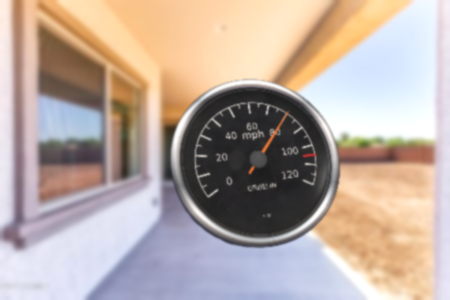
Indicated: 80
